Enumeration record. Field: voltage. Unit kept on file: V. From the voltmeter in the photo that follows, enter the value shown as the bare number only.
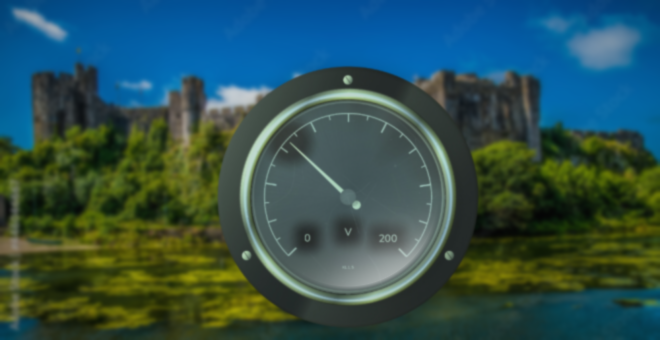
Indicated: 65
